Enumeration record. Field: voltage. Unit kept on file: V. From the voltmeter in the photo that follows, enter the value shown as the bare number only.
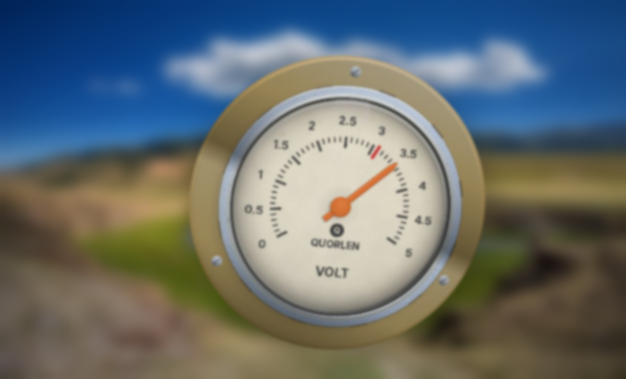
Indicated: 3.5
